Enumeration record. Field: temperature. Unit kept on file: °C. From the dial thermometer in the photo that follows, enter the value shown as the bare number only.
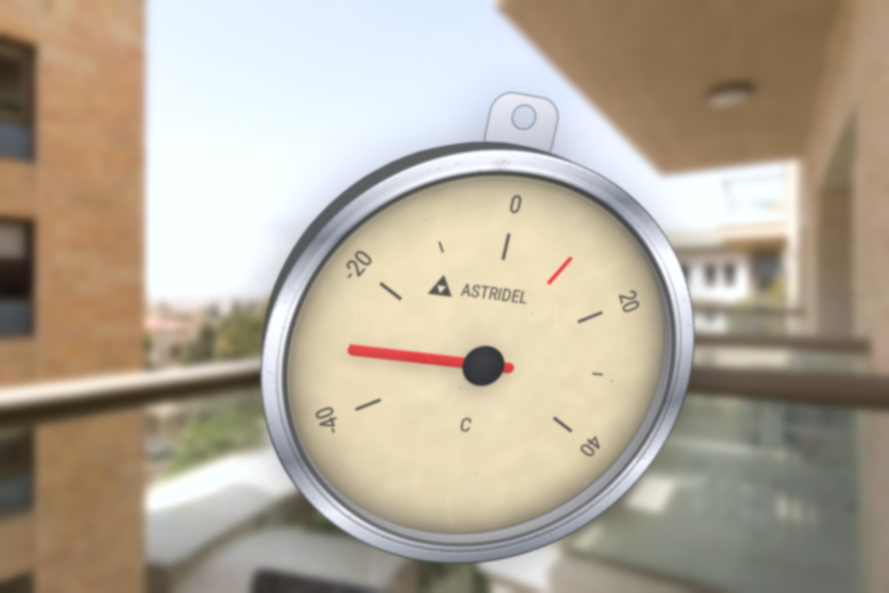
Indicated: -30
